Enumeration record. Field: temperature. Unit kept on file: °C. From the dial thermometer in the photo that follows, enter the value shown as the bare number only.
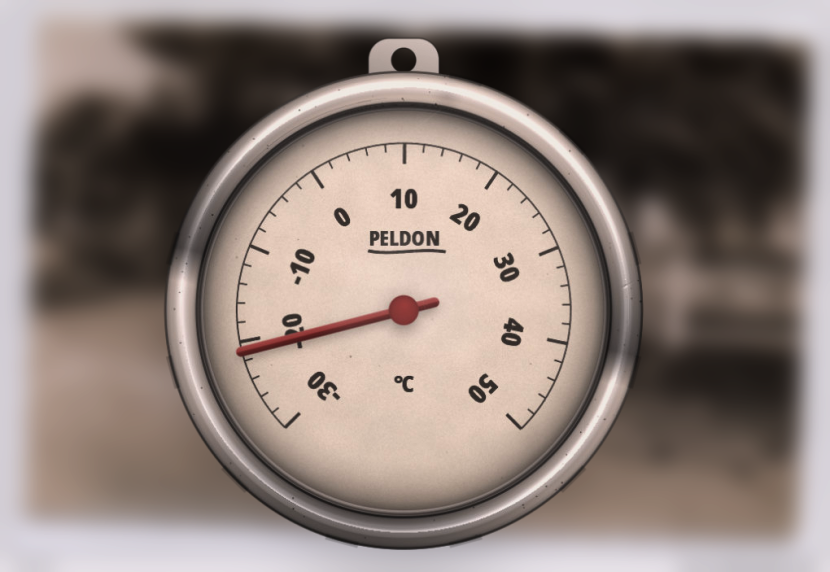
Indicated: -21
